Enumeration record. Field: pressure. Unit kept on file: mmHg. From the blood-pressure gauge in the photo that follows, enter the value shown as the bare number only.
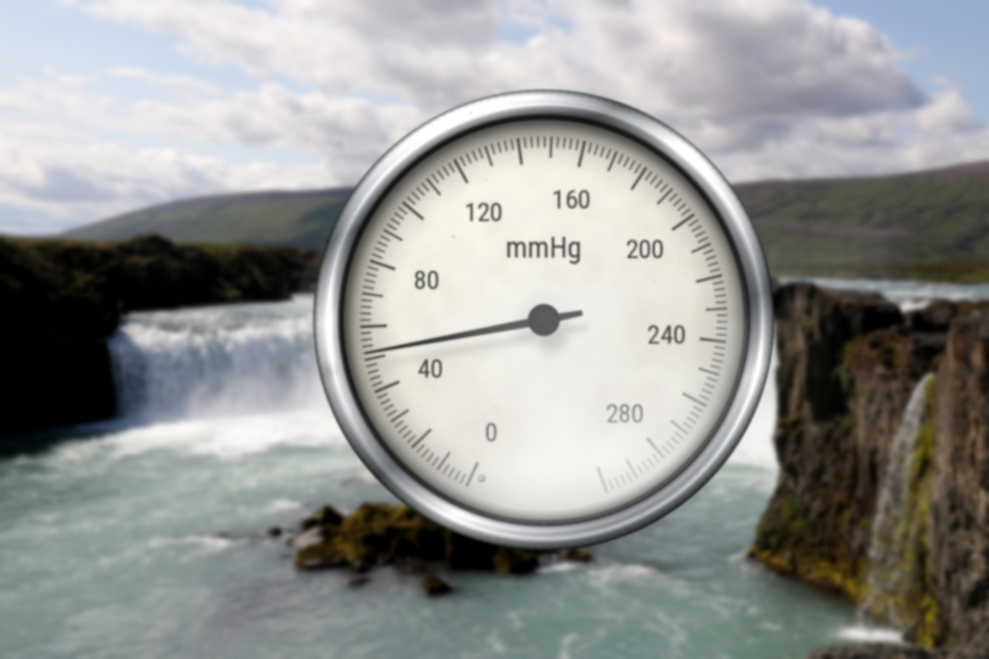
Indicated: 52
